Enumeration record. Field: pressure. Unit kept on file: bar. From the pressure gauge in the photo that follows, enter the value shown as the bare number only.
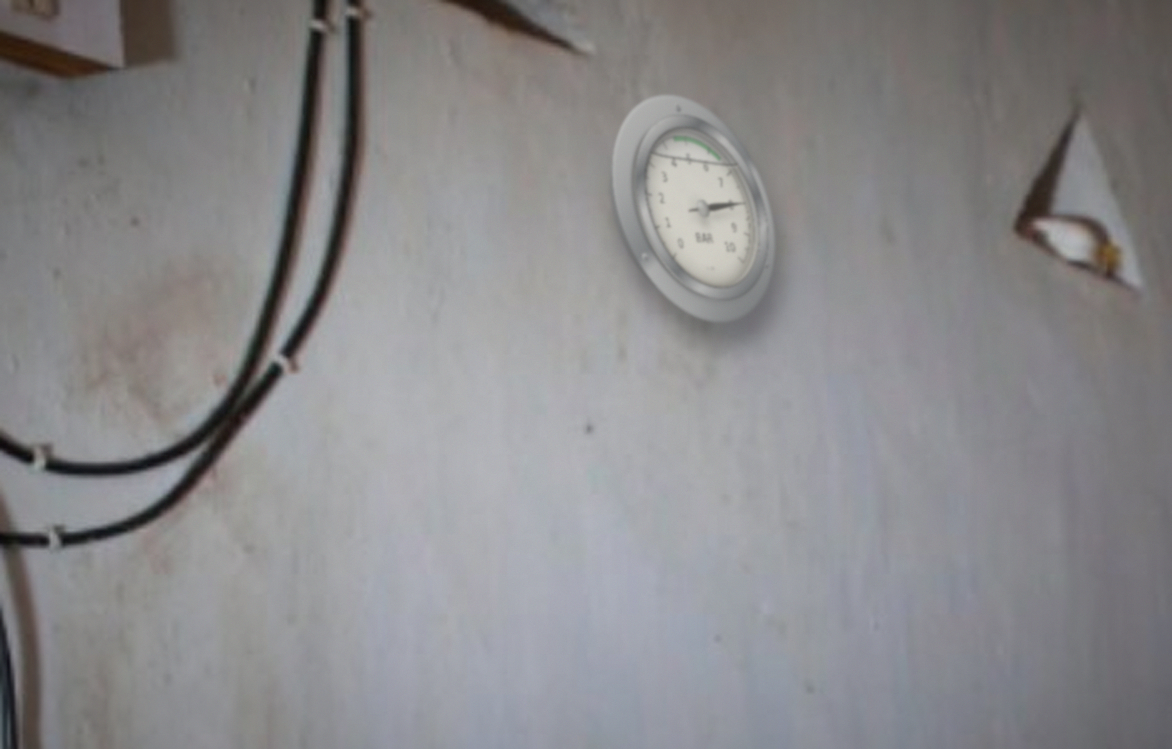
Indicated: 8
